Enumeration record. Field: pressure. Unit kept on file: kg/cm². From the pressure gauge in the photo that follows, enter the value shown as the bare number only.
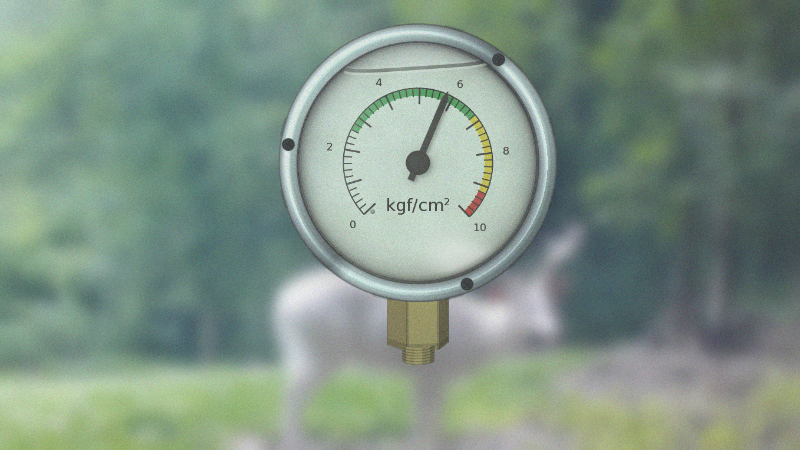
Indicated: 5.8
